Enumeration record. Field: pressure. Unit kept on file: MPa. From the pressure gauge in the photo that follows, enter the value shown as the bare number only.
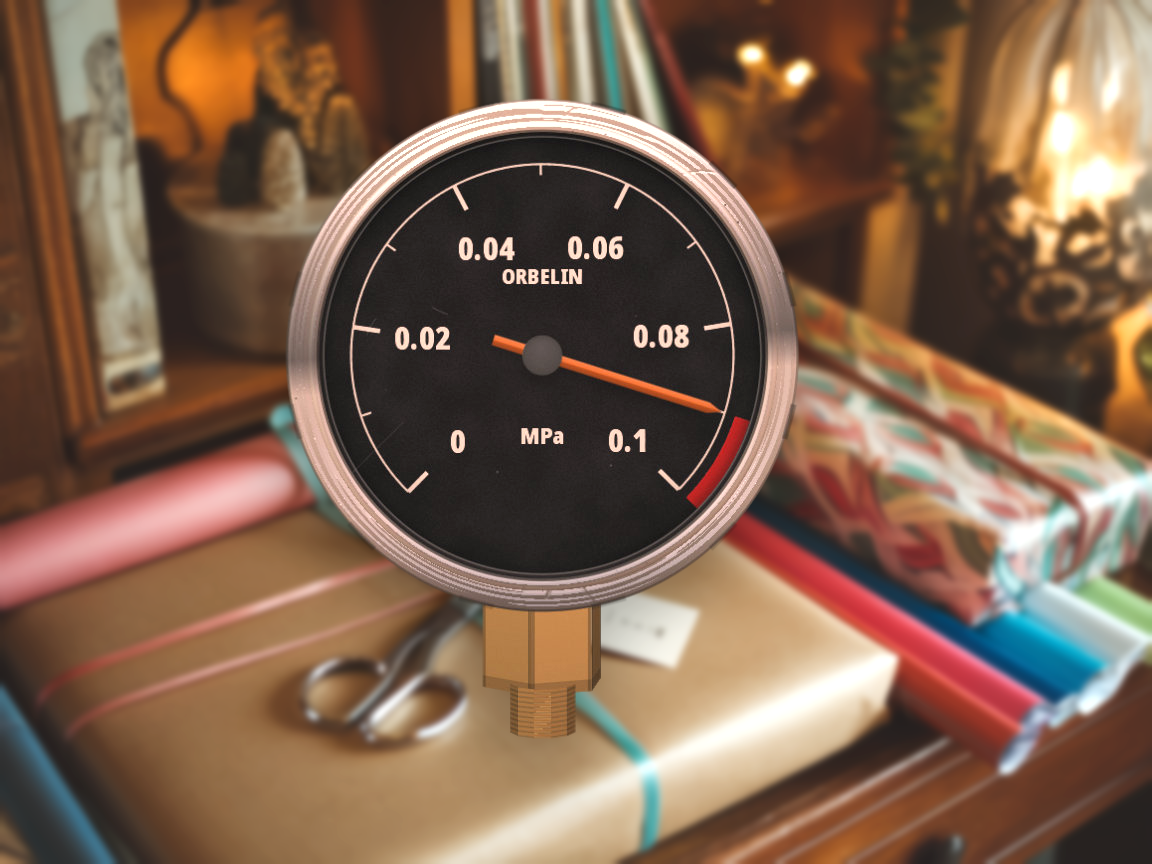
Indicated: 0.09
